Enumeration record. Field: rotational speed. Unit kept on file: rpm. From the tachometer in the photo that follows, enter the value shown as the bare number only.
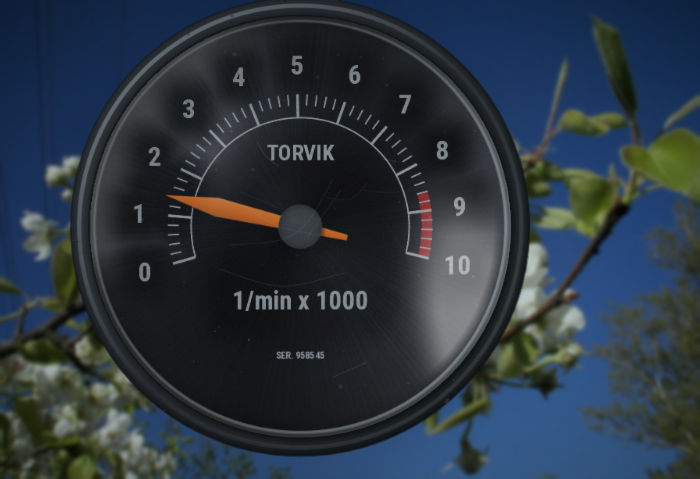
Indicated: 1400
